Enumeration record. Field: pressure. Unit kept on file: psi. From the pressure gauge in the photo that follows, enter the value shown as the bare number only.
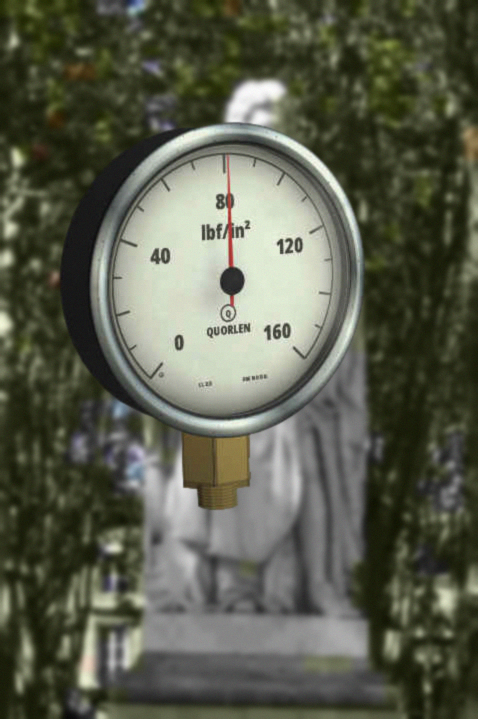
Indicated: 80
